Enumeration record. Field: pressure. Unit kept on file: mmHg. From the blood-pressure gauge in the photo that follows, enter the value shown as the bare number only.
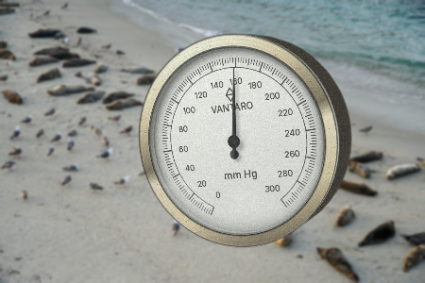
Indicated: 160
